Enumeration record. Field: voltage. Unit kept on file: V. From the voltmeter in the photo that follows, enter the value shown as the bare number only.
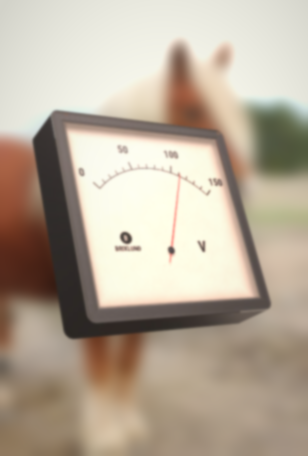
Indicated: 110
